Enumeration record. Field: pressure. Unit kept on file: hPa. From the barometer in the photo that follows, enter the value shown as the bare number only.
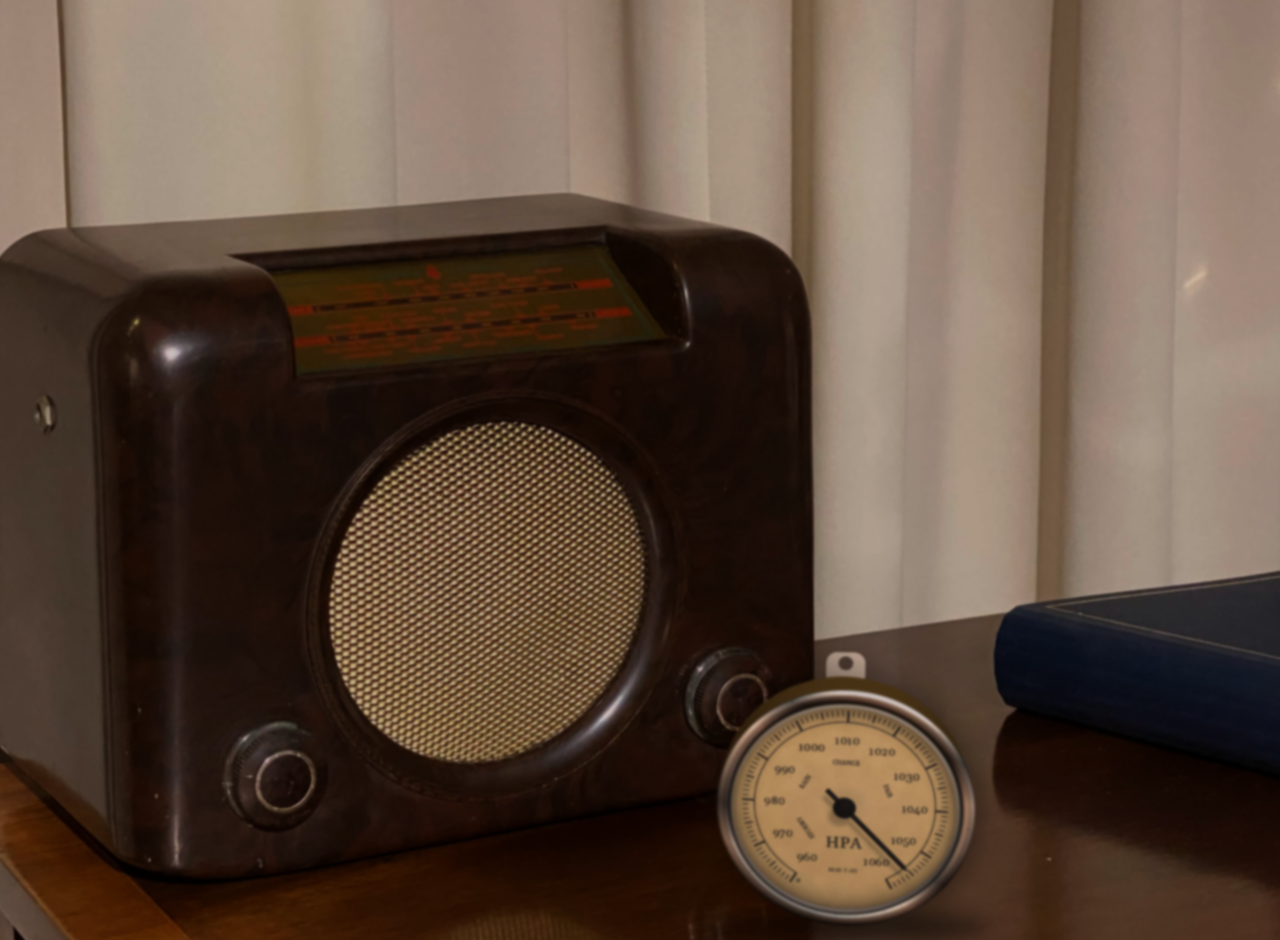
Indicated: 1055
